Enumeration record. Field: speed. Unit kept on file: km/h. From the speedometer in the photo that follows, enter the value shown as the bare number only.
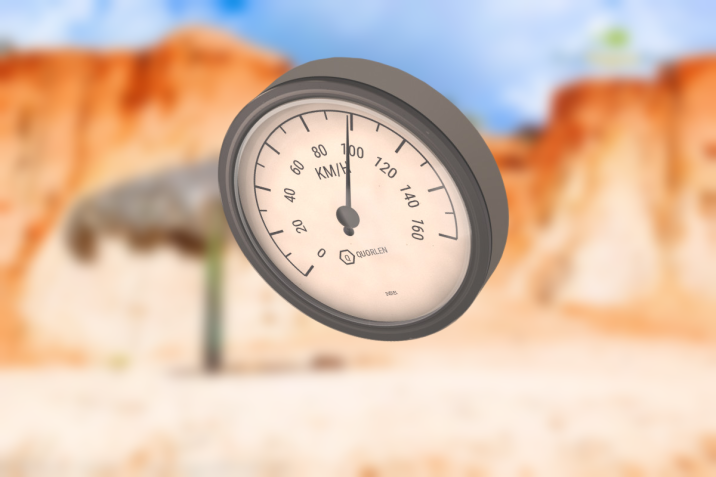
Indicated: 100
